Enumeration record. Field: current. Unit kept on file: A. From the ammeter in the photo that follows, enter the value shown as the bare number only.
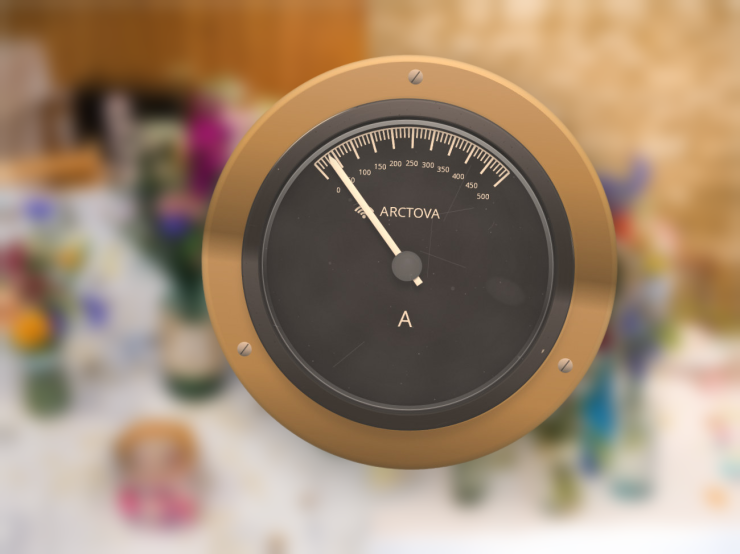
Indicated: 40
